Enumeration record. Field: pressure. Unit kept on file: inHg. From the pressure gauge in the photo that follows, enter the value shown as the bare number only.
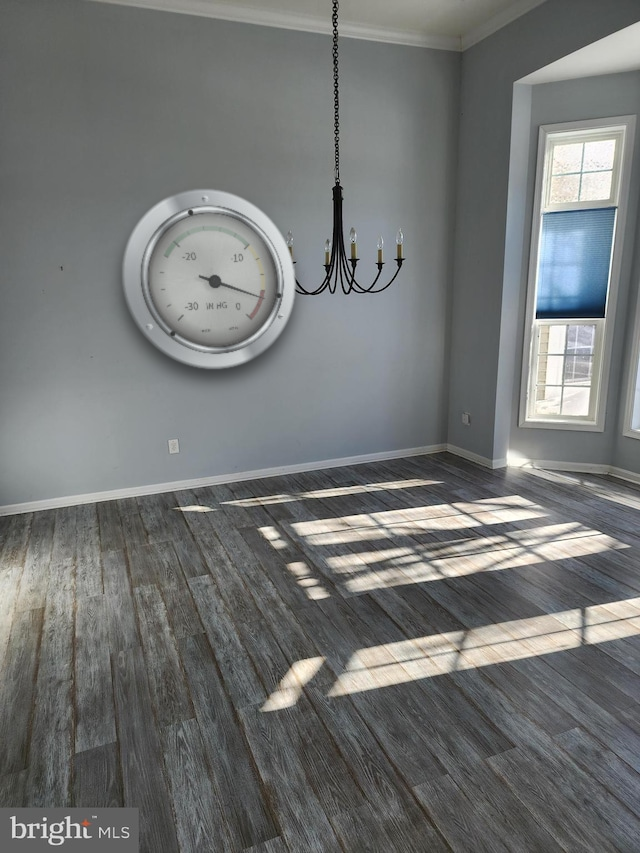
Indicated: -3
